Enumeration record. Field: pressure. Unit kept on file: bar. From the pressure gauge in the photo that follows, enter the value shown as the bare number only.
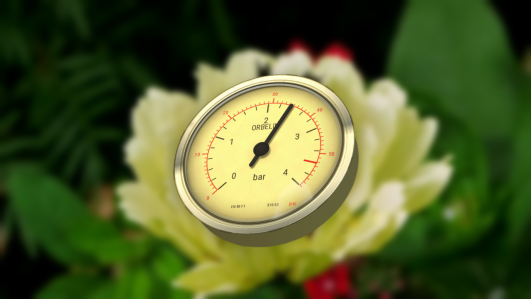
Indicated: 2.4
